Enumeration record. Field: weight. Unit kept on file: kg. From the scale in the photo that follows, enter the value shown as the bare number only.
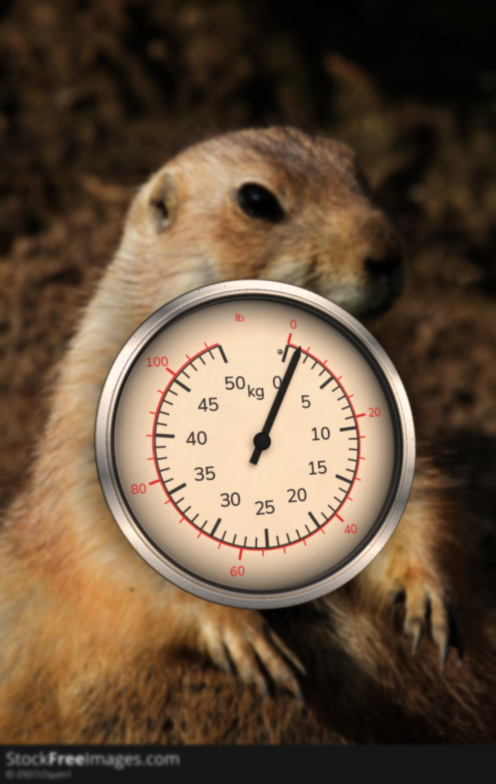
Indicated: 1
